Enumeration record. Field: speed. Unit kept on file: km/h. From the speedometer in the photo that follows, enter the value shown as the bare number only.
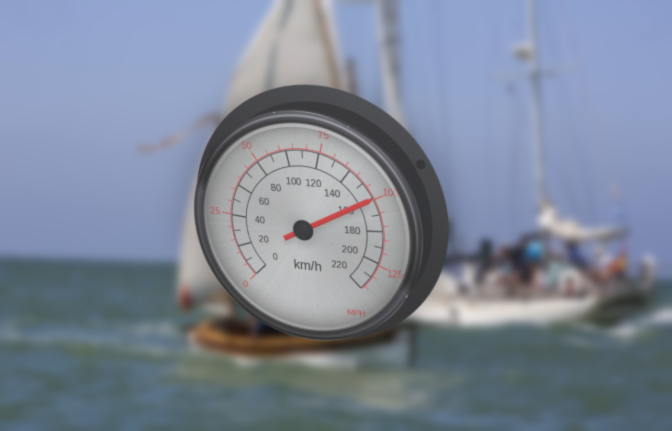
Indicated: 160
